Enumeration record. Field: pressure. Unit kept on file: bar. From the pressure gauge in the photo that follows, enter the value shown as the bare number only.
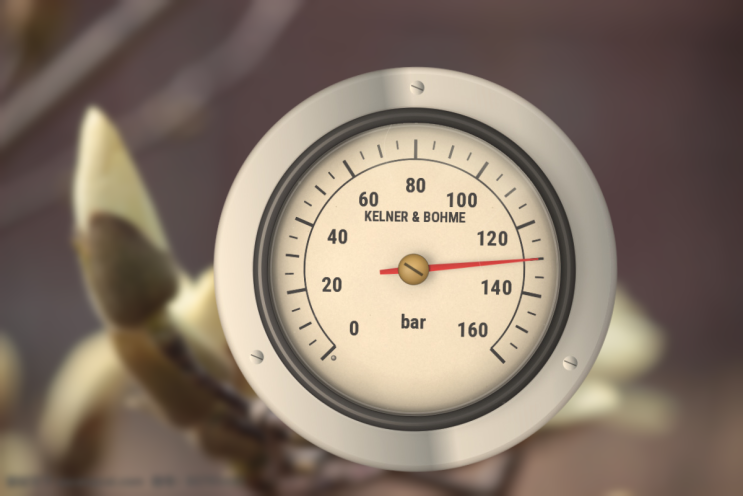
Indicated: 130
